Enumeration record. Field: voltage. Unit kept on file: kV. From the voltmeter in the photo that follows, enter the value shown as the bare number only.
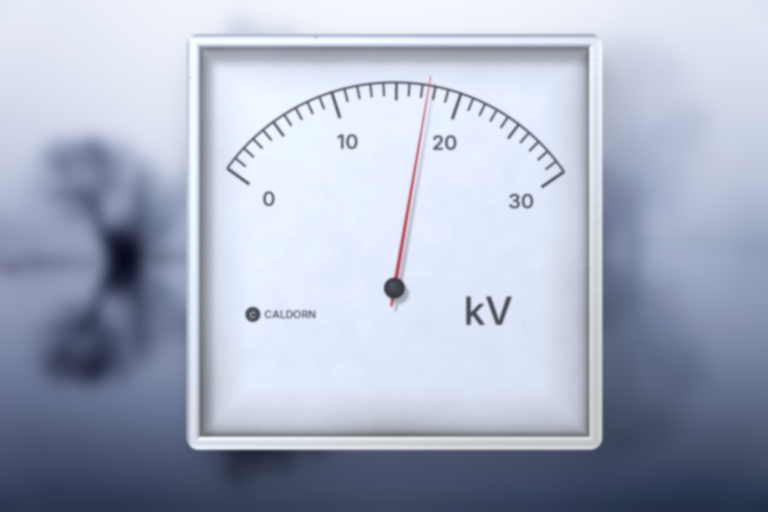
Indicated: 17.5
